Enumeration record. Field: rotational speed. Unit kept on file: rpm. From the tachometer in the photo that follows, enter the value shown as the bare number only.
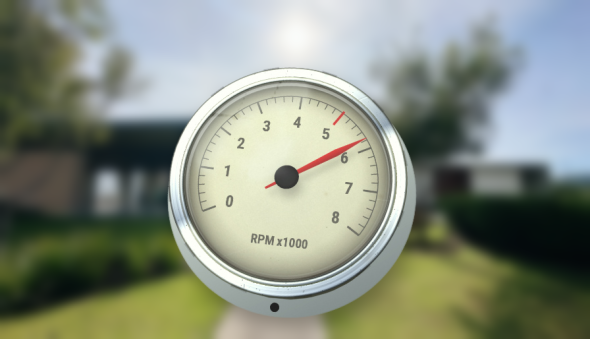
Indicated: 5800
